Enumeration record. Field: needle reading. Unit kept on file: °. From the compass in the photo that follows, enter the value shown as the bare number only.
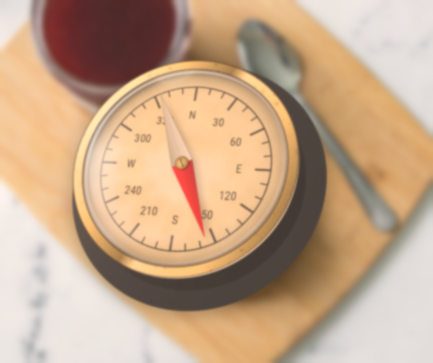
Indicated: 155
